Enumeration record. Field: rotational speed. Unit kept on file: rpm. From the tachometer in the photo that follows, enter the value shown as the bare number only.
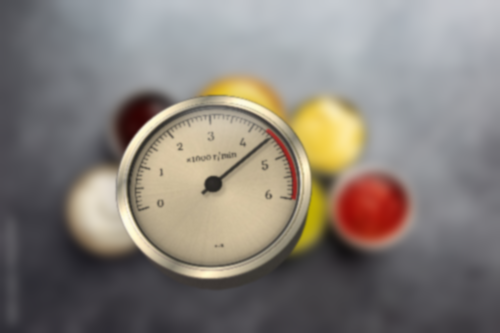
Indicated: 4500
